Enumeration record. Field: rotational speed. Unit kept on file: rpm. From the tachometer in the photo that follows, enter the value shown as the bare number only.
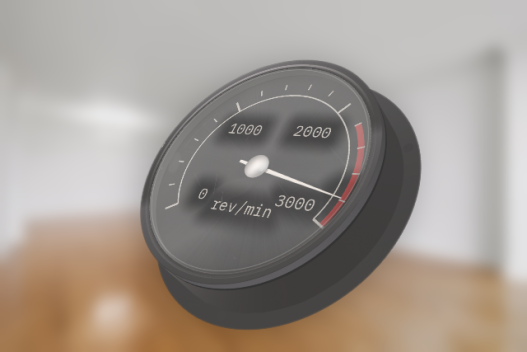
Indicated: 2800
